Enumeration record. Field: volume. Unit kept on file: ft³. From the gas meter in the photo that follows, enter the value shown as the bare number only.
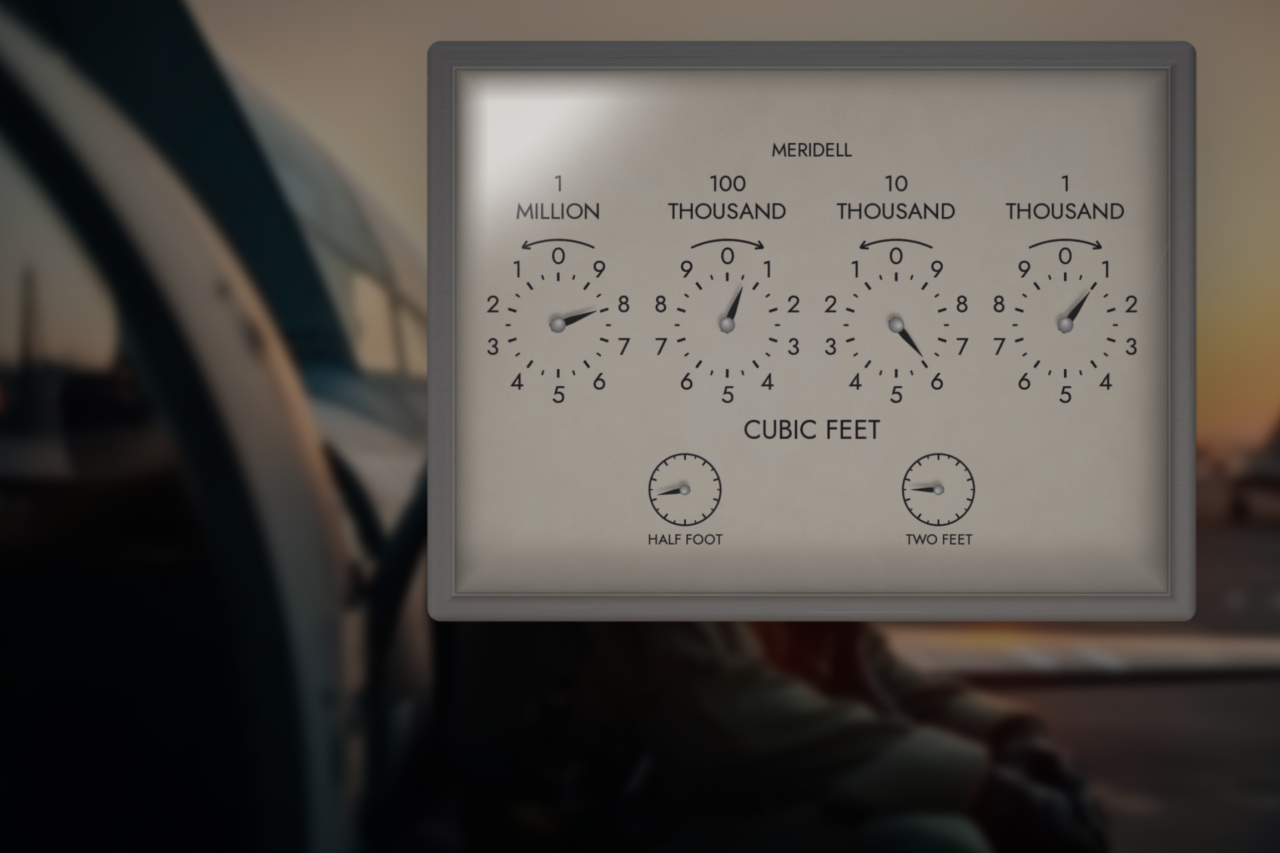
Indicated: 806100
